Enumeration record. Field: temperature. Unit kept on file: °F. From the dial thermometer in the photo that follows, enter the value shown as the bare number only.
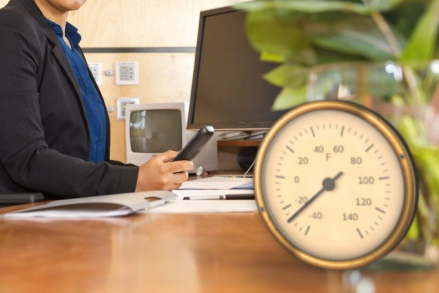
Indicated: -28
